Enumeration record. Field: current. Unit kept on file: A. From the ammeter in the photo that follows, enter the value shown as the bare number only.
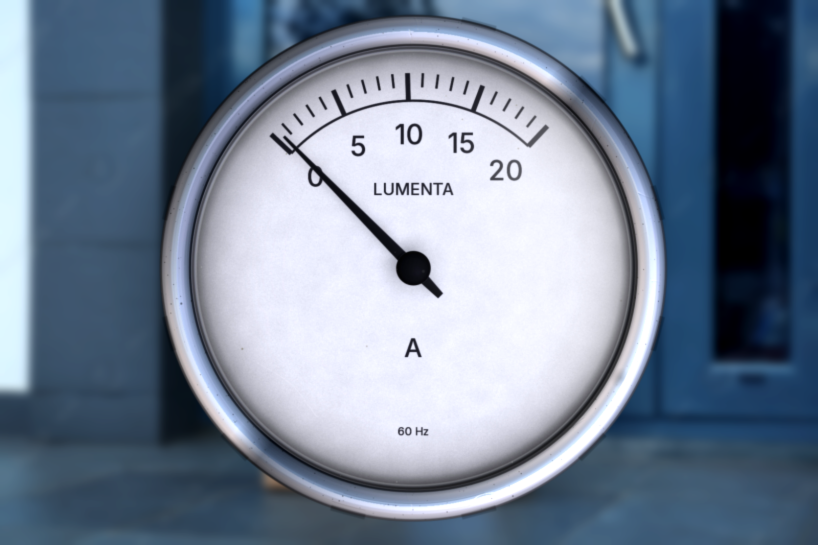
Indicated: 0.5
